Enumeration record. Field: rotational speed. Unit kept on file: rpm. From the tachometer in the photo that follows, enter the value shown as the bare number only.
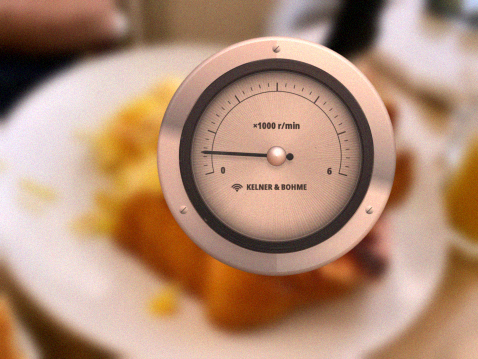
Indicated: 500
